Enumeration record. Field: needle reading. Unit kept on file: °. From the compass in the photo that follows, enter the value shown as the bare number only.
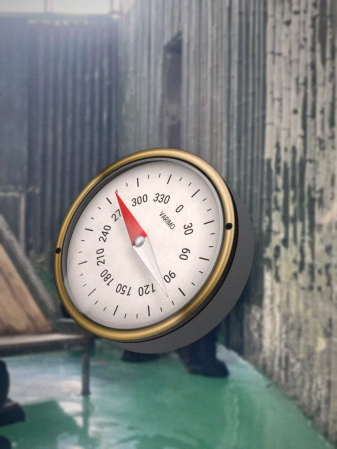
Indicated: 280
